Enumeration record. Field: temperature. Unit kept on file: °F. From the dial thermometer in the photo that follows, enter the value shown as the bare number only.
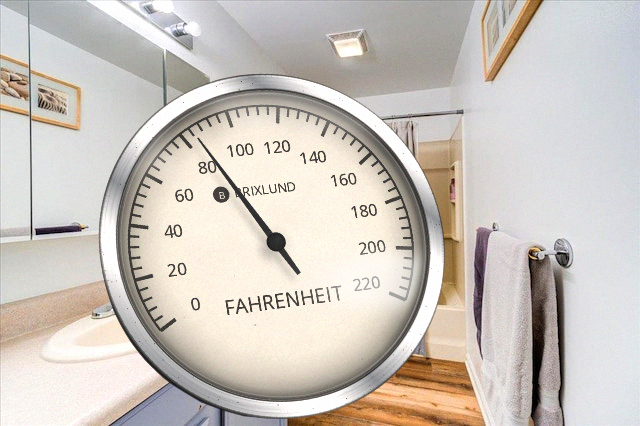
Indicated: 84
